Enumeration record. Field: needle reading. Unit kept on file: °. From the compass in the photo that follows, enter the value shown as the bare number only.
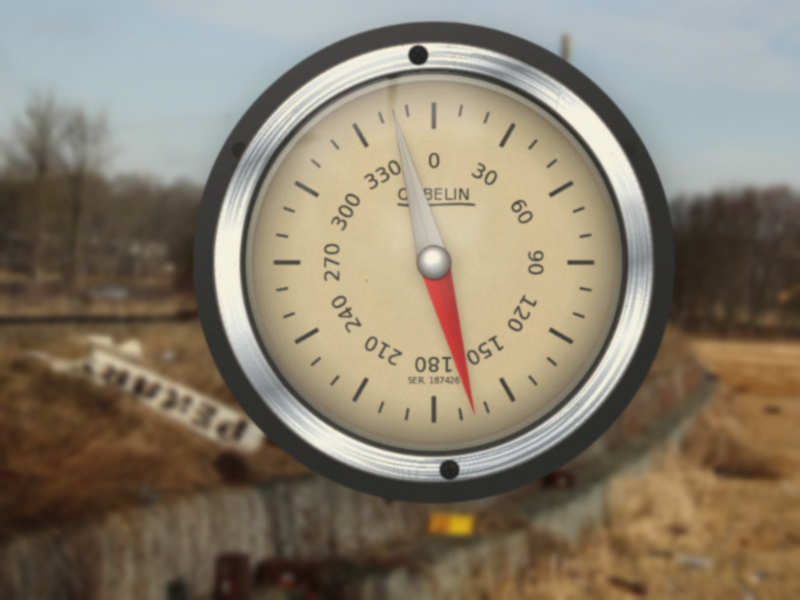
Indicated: 165
